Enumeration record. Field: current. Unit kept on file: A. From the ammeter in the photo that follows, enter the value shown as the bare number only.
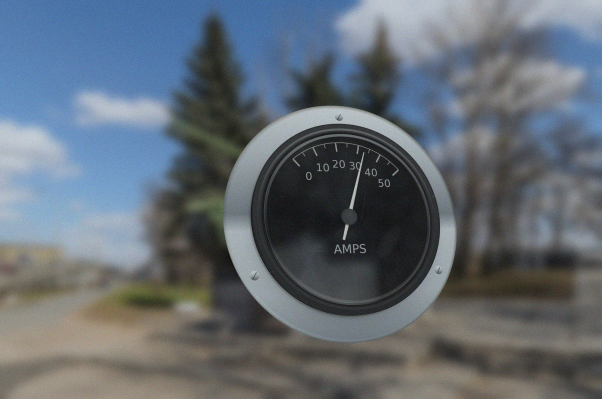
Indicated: 32.5
